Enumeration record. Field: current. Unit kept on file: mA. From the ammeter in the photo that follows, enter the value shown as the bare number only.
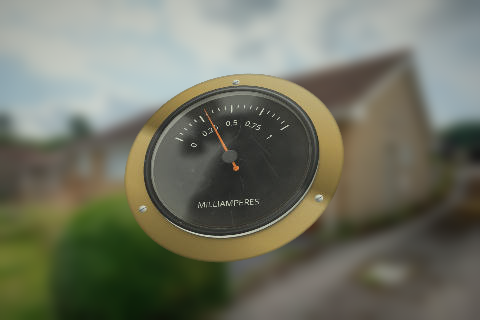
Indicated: 0.3
